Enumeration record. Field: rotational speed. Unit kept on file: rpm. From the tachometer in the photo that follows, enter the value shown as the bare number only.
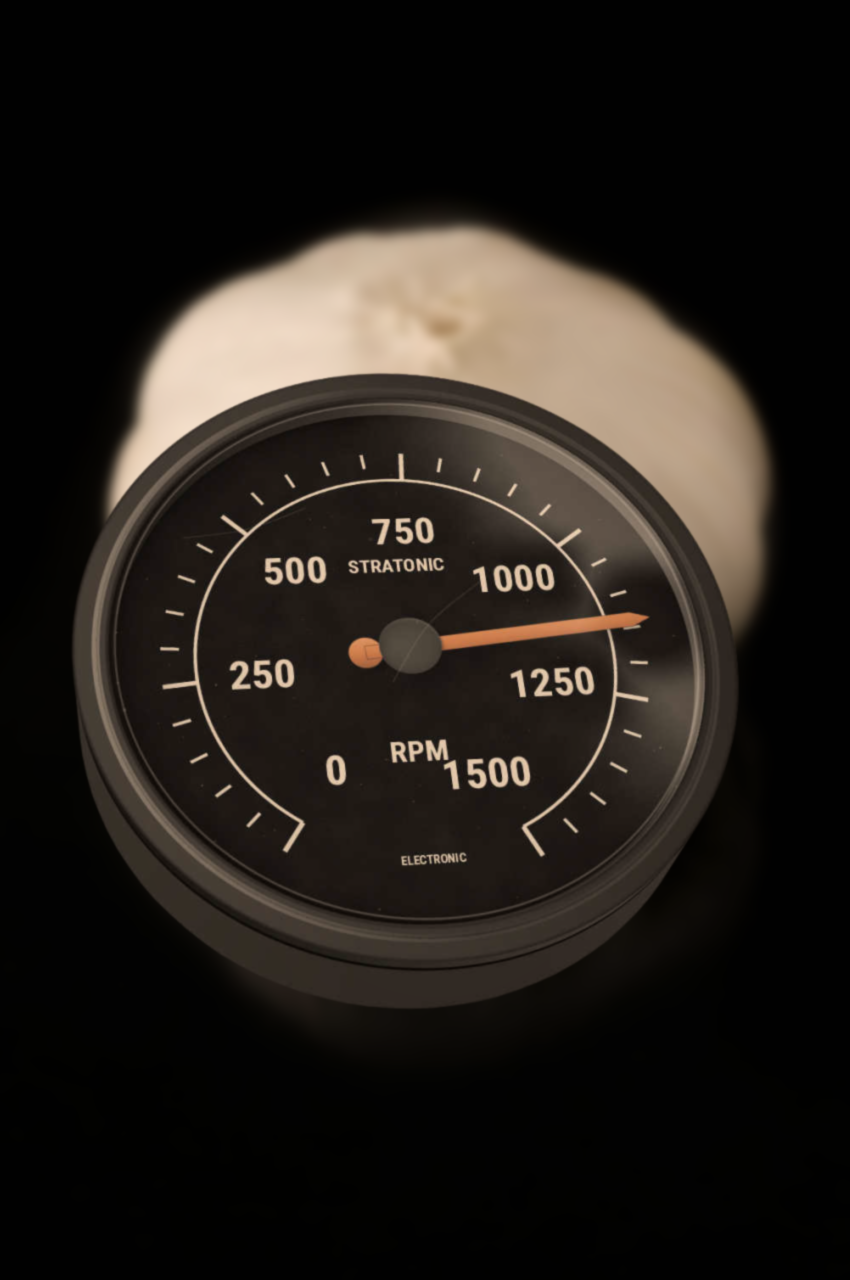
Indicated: 1150
